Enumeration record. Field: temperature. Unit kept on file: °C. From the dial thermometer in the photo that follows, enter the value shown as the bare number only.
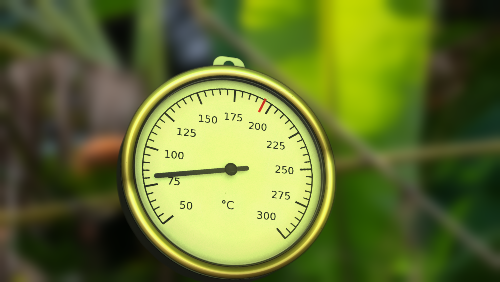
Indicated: 80
